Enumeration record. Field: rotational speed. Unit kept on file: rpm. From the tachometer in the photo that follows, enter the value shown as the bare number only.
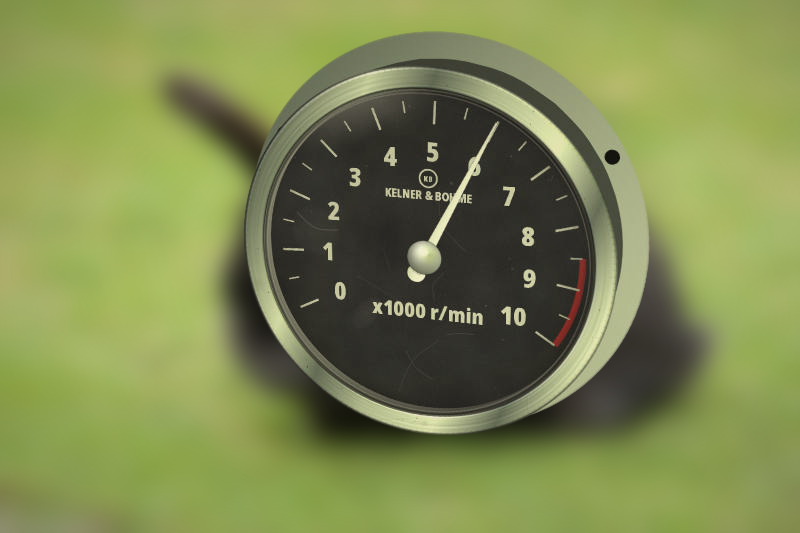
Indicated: 6000
